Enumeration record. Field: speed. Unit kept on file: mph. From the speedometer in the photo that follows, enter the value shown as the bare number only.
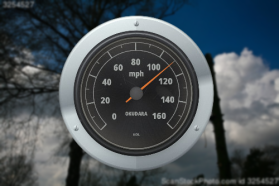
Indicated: 110
